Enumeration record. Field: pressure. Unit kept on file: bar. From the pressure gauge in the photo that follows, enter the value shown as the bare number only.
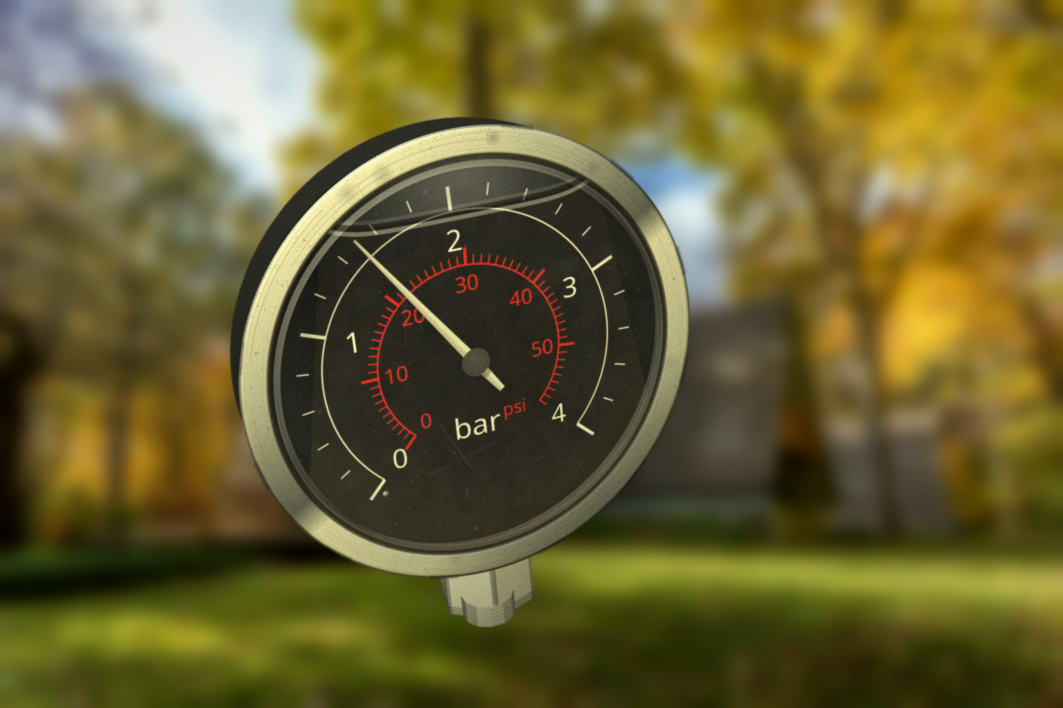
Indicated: 1.5
